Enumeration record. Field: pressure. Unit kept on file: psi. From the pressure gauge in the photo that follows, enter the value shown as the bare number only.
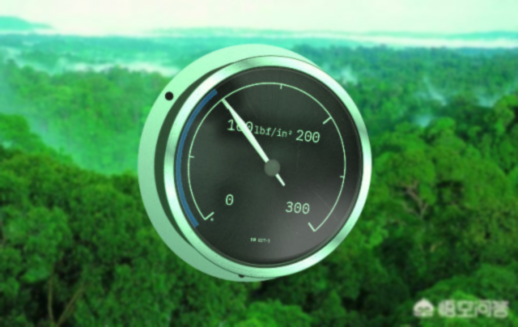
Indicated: 100
